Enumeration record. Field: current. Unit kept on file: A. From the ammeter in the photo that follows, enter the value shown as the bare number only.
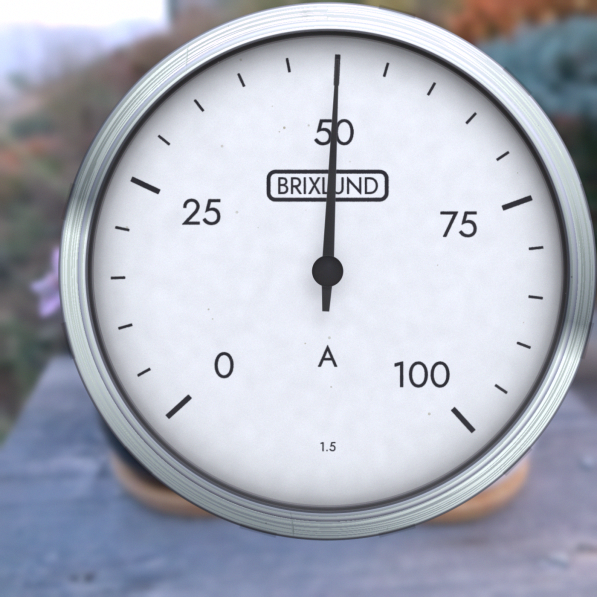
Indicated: 50
